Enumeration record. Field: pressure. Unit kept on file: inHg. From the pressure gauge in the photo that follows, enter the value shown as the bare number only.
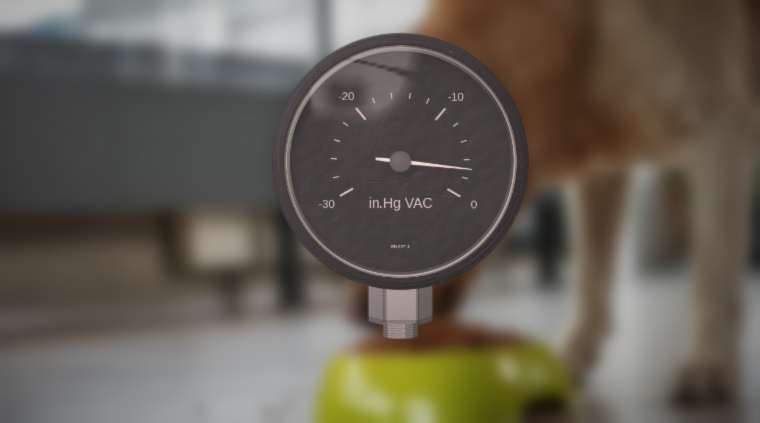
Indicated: -3
